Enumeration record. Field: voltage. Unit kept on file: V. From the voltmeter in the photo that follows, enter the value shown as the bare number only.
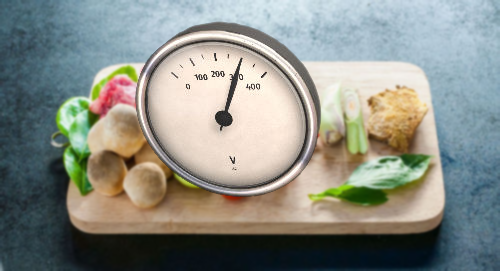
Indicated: 300
